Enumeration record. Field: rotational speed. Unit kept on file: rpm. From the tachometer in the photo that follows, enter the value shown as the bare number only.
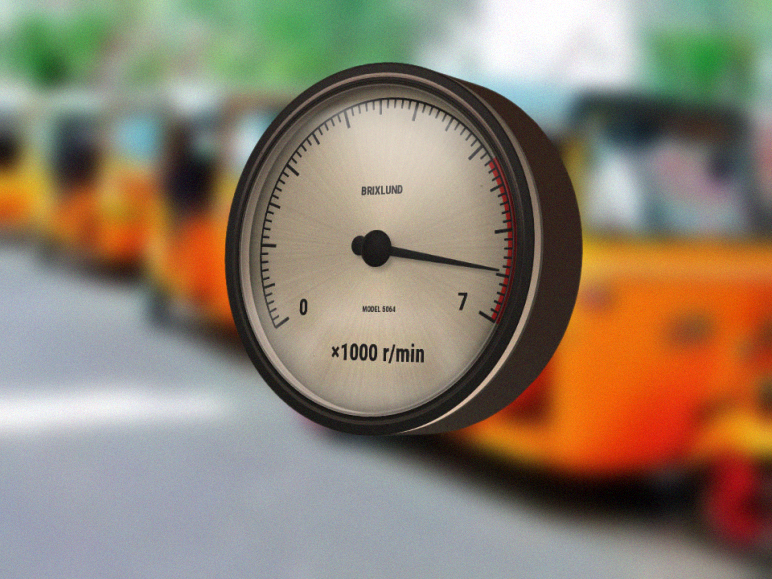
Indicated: 6450
